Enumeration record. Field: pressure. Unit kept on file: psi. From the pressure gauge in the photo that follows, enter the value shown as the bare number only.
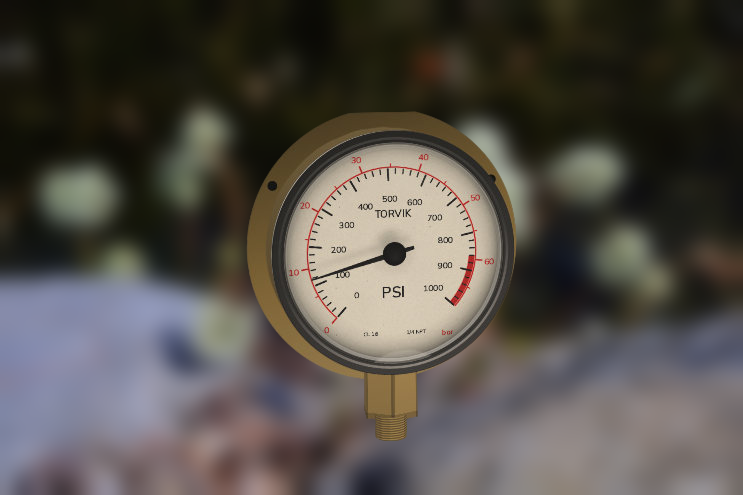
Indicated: 120
